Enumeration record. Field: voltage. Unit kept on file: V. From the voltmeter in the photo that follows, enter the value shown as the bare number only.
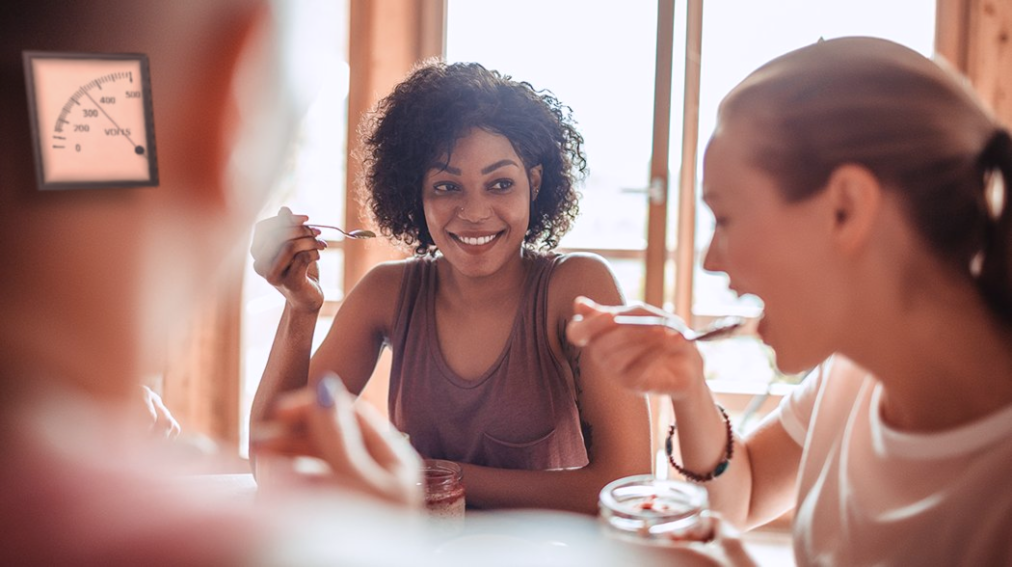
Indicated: 350
